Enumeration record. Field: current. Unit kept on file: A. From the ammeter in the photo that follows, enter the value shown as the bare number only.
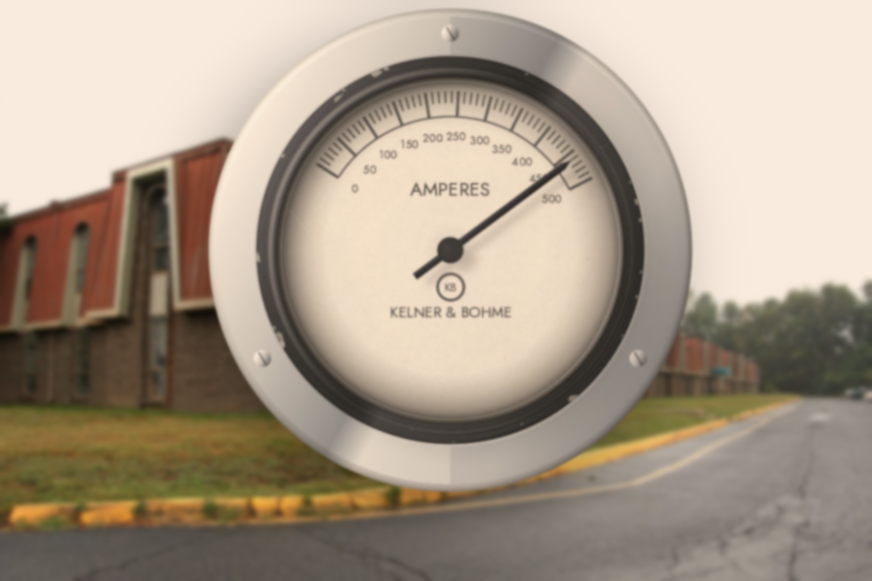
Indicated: 460
